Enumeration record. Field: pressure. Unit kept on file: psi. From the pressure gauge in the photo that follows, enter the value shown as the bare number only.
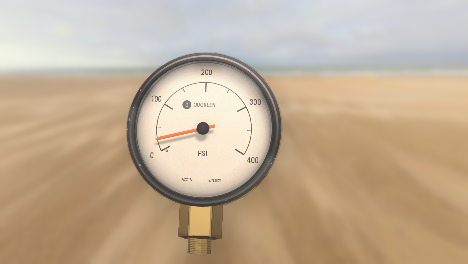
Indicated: 25
